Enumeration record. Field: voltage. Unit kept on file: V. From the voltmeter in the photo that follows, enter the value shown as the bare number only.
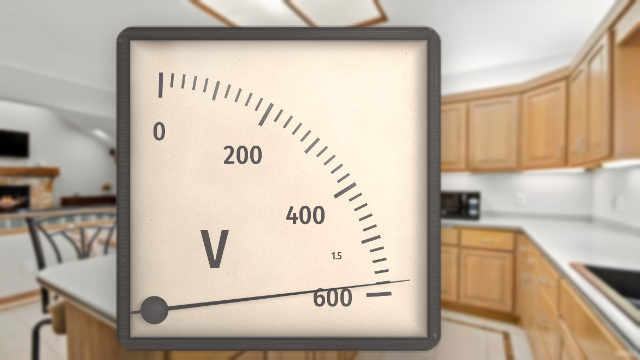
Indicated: 580
